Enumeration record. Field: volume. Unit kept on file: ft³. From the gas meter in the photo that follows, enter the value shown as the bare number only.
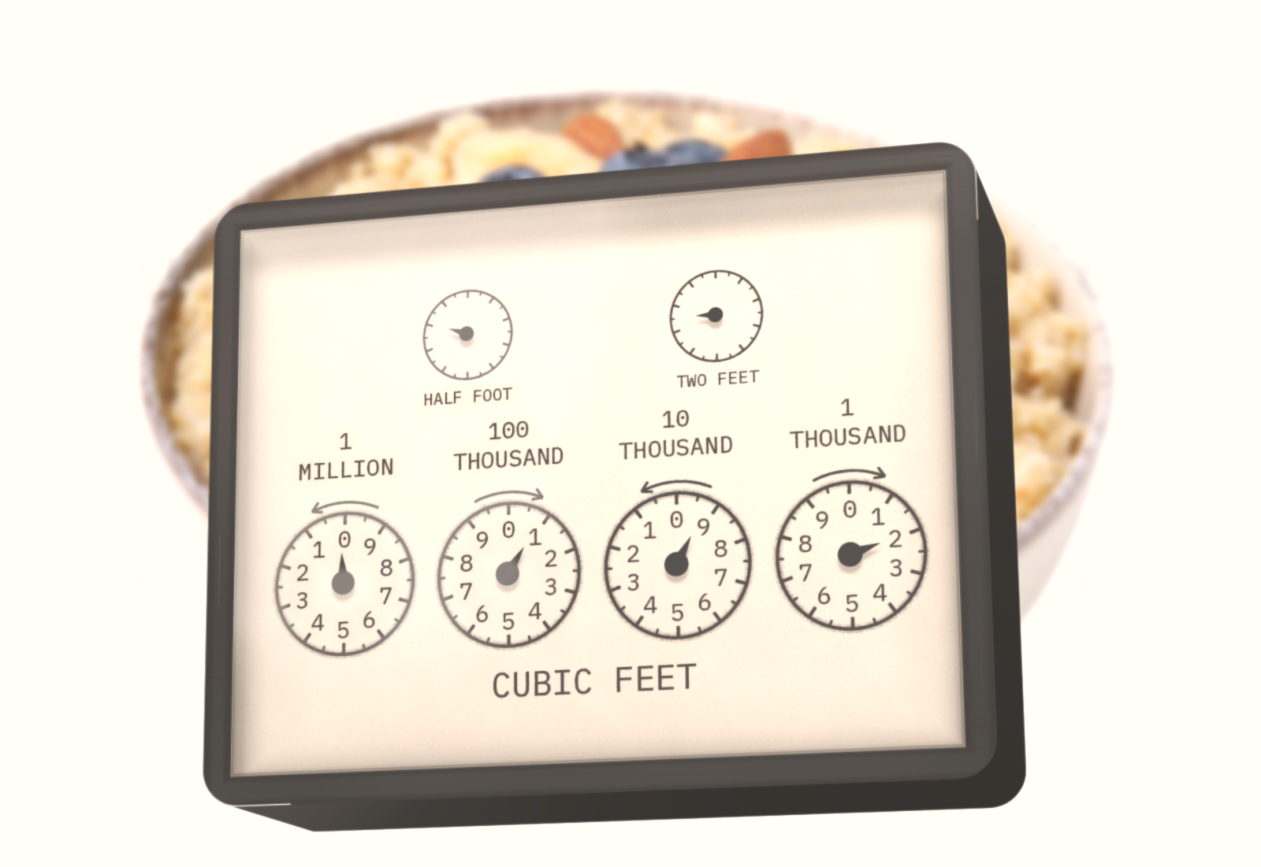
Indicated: 9200
